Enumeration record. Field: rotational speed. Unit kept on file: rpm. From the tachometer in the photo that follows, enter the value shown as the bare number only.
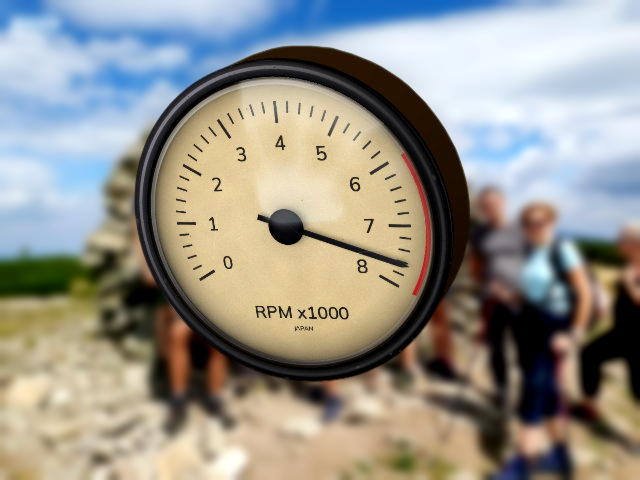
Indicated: 7600
